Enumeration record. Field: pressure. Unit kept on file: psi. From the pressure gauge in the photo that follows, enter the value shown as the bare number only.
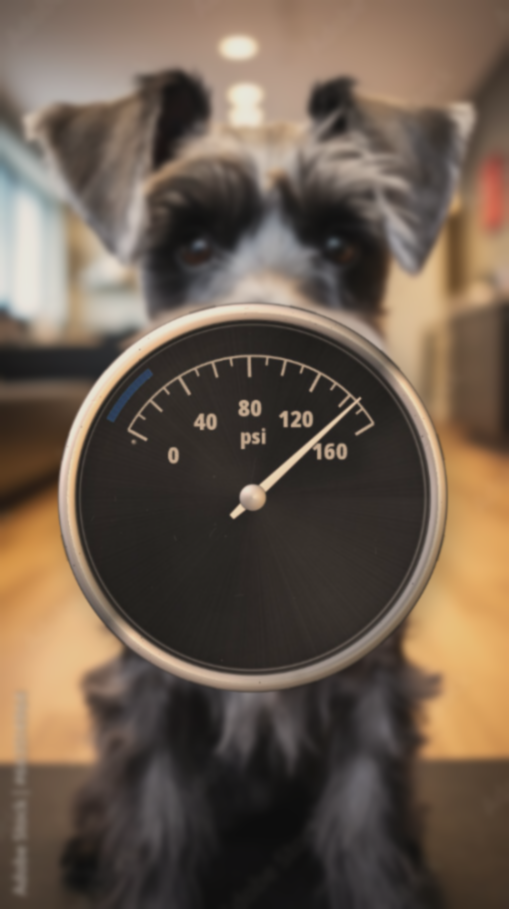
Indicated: 145
